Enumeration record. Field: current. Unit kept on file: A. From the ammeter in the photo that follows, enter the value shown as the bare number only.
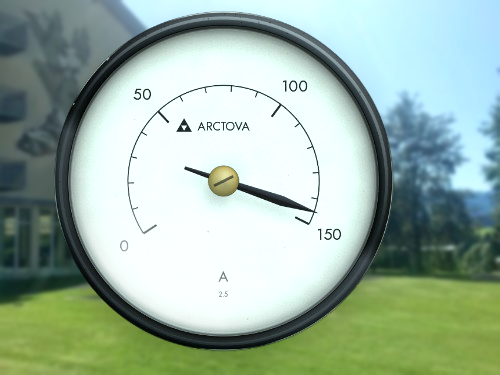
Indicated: 145
